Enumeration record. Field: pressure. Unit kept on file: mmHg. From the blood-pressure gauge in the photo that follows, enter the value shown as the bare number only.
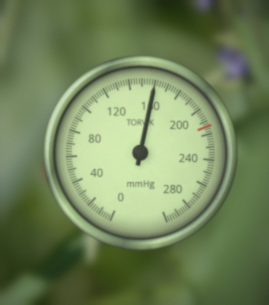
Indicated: 160
